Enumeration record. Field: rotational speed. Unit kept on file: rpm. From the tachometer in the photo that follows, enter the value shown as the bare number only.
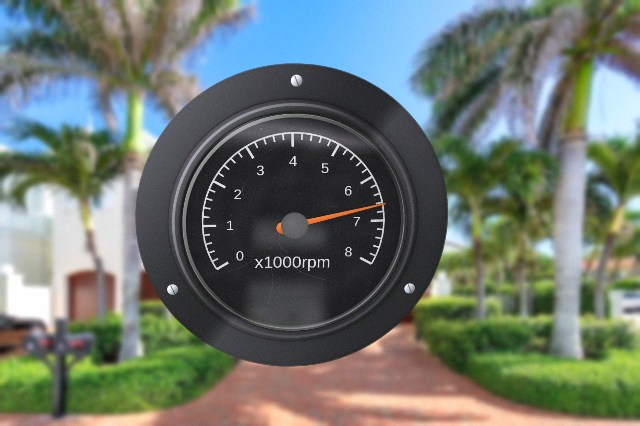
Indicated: 6600
